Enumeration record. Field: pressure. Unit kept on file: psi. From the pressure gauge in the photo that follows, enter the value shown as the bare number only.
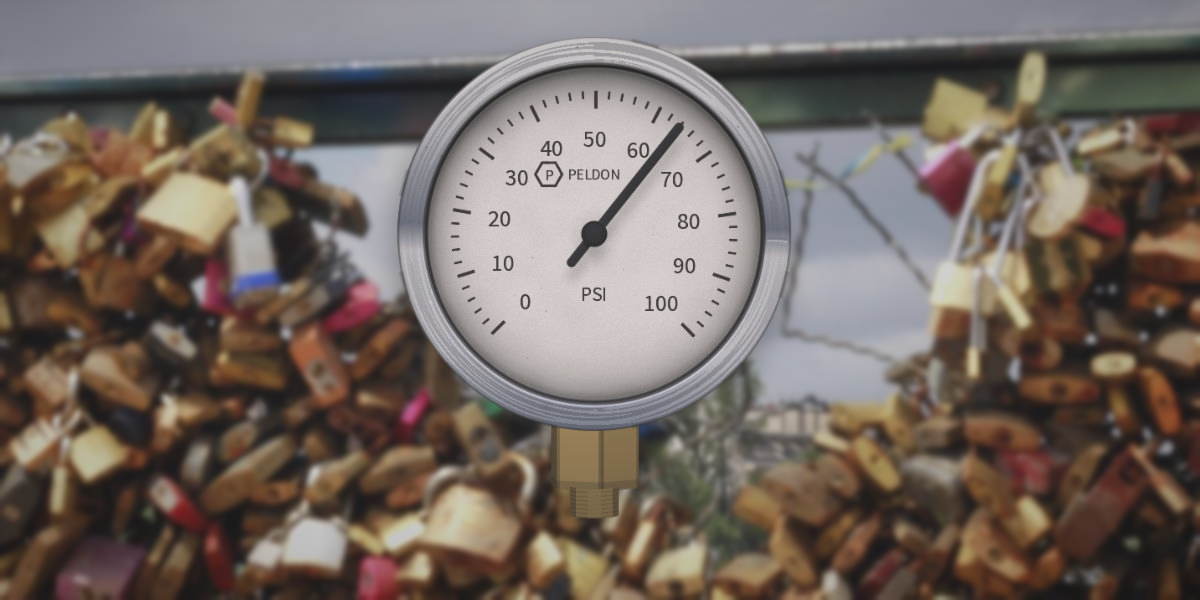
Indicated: 64
